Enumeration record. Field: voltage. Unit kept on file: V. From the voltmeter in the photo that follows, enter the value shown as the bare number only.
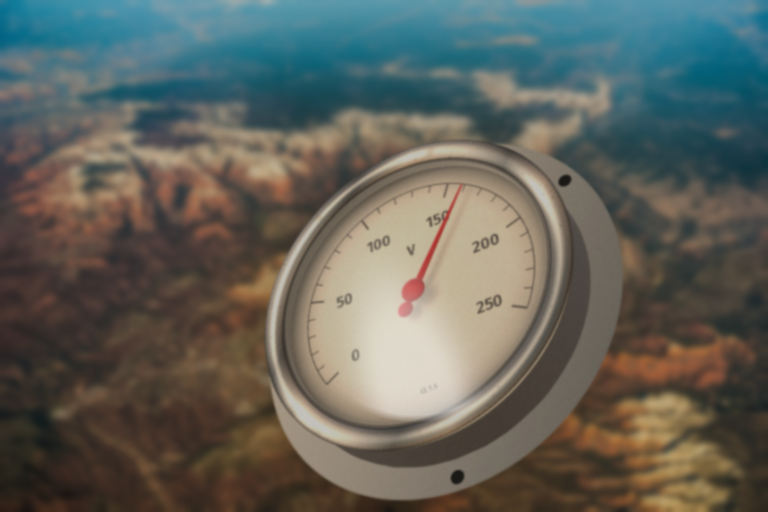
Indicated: 160
